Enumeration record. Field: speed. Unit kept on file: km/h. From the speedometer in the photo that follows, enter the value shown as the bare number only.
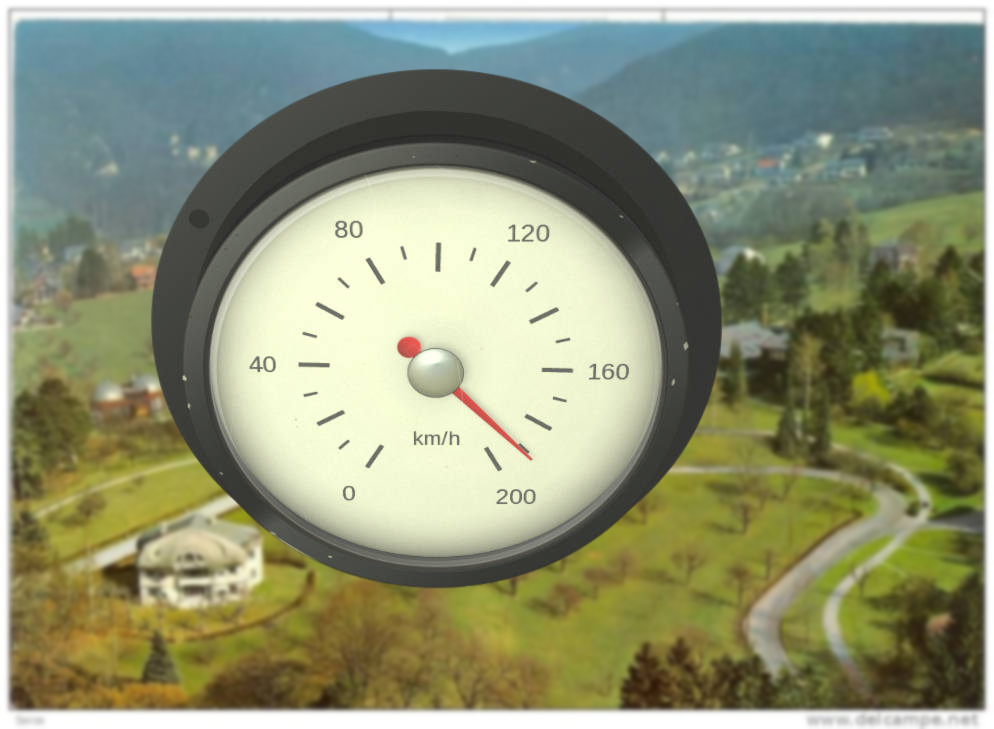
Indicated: 190
